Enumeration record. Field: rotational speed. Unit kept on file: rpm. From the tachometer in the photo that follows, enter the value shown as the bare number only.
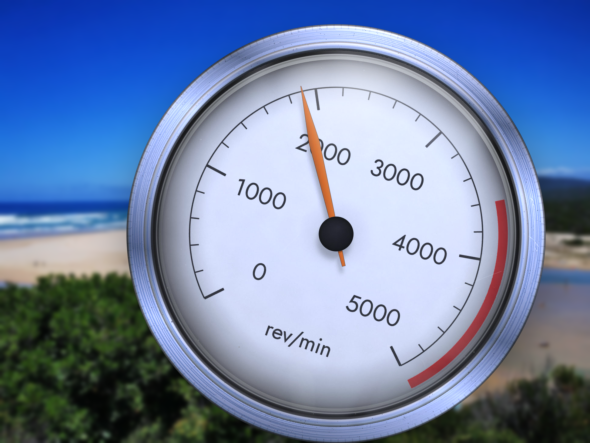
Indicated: 1900
